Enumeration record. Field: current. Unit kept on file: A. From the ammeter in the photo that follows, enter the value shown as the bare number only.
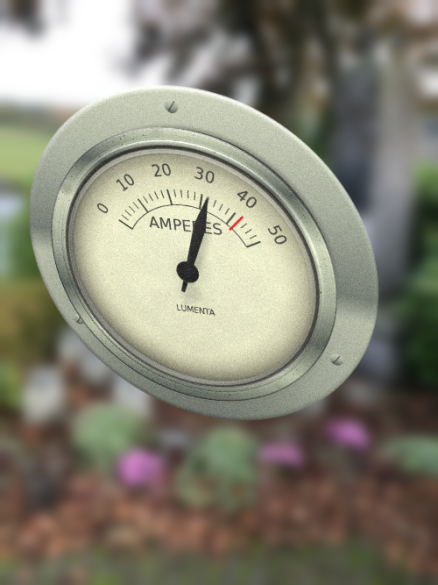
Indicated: 32
